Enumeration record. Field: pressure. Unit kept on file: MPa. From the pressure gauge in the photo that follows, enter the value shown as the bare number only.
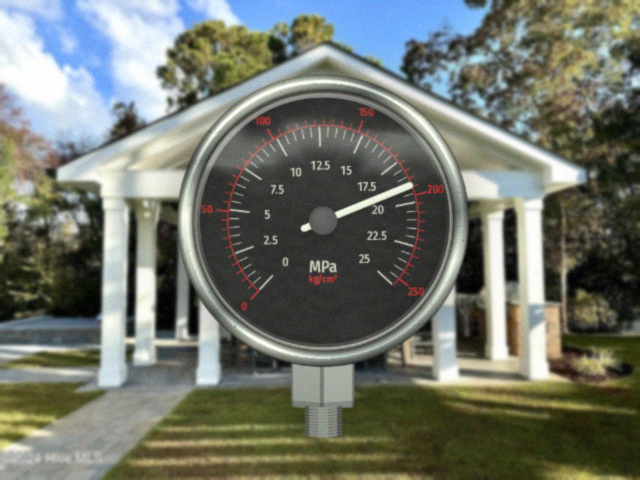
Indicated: 19
